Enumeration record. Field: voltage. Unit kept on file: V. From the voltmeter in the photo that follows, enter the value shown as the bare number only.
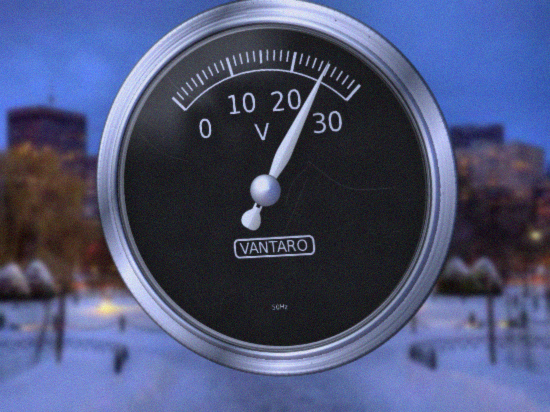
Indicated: 25
